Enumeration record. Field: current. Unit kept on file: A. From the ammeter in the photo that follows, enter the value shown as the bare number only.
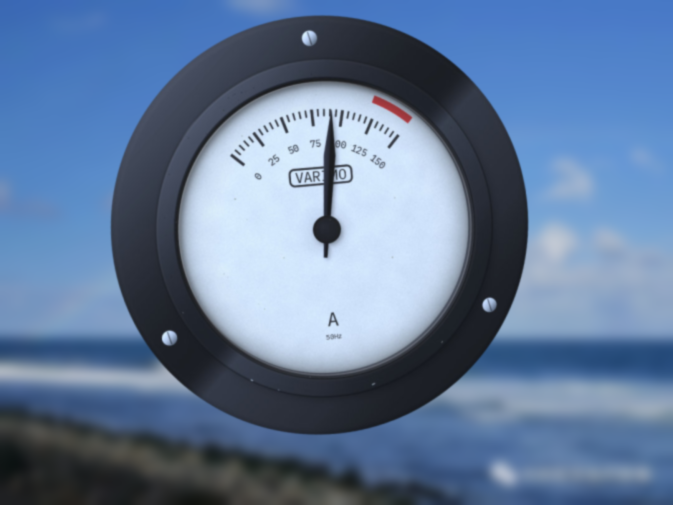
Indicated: 90
